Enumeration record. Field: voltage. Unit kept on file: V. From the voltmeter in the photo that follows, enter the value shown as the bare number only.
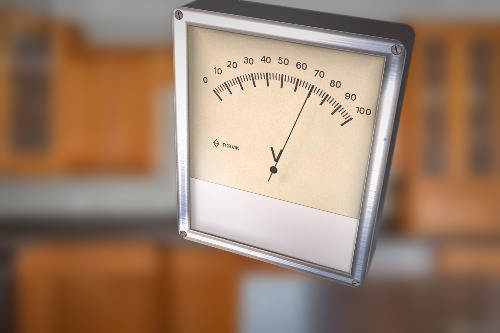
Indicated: 70
